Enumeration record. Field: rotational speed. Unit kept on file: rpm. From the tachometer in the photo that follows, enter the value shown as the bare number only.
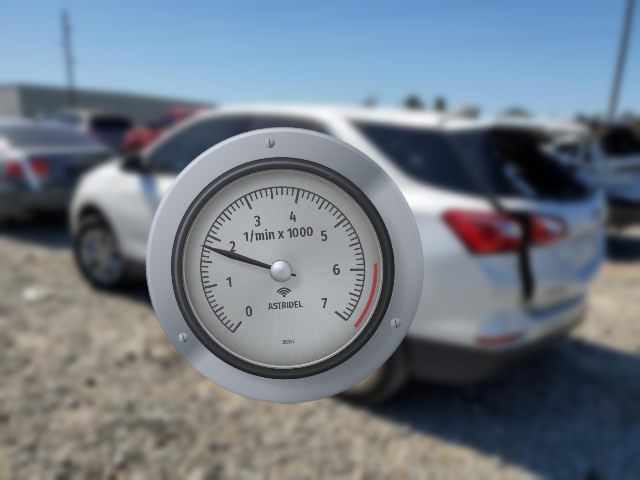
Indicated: 1800
